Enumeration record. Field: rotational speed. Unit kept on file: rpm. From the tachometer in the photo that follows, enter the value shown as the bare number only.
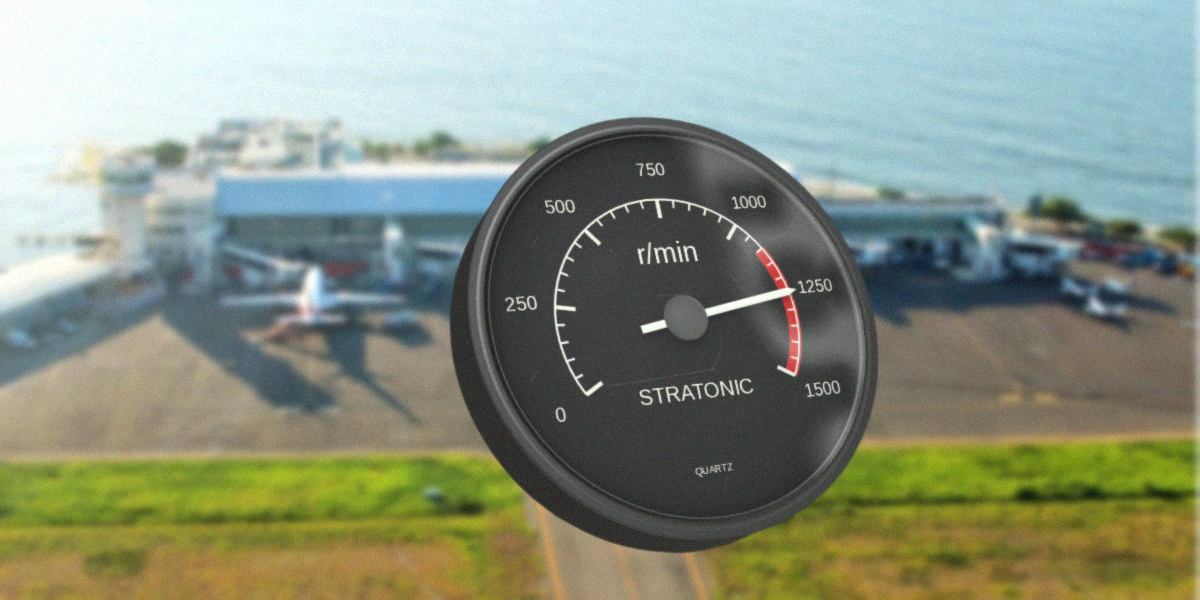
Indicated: 1250
